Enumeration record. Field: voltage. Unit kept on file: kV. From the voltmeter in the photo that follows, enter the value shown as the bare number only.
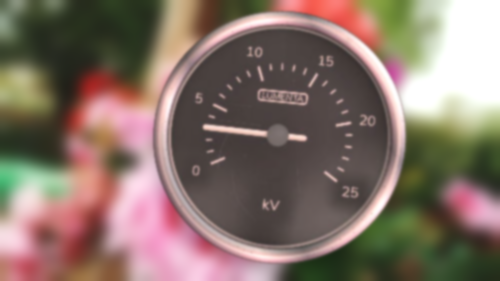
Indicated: 3
